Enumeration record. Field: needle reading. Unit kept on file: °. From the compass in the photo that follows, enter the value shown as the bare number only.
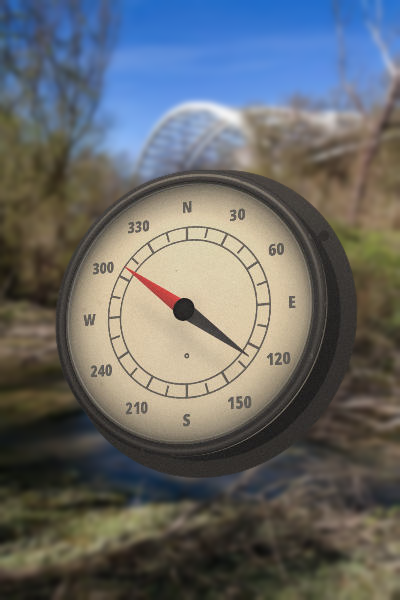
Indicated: 307.5
